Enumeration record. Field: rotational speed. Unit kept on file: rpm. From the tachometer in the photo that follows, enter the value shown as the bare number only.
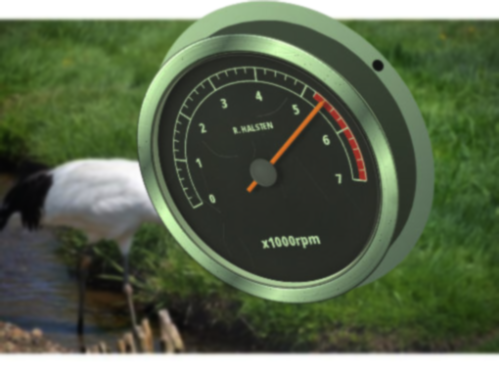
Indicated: 5400
